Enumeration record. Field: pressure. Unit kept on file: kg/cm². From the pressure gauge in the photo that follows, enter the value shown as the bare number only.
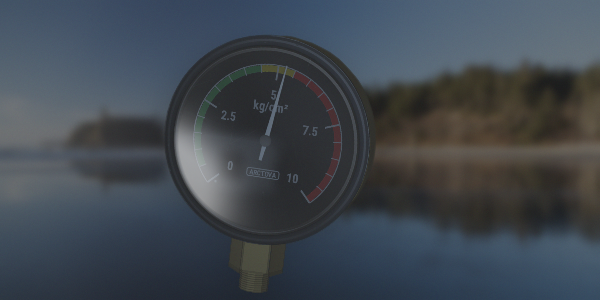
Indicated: 5.25
